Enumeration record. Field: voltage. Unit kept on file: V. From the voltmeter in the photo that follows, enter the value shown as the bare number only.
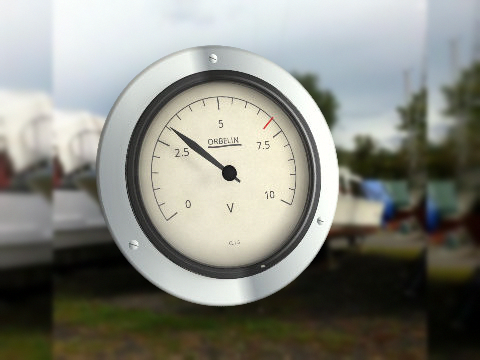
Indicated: 3
